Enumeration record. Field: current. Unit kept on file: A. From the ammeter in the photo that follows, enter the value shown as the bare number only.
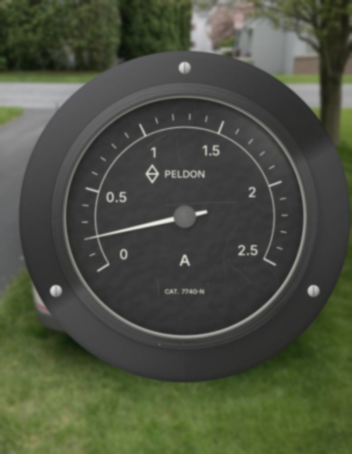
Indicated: 0.2
